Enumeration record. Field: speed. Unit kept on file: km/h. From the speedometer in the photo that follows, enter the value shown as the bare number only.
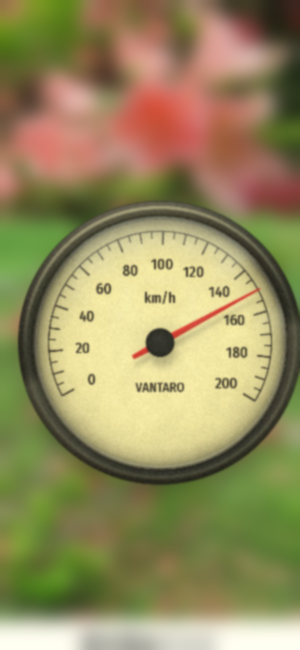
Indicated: 150
